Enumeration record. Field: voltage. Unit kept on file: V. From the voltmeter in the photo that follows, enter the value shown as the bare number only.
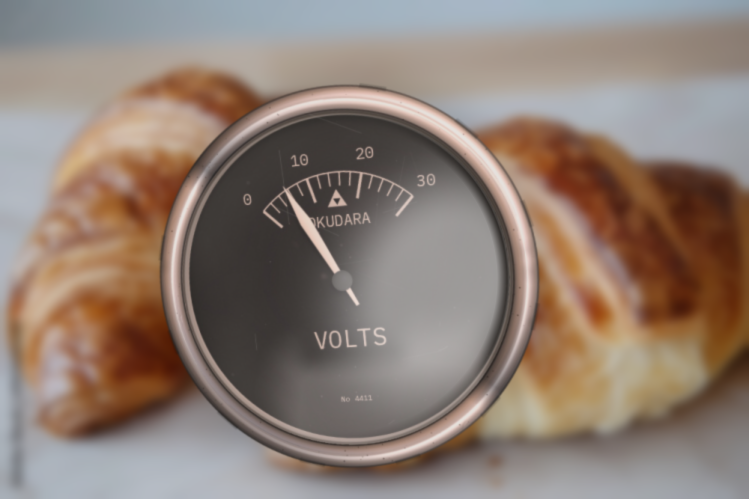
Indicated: 6
